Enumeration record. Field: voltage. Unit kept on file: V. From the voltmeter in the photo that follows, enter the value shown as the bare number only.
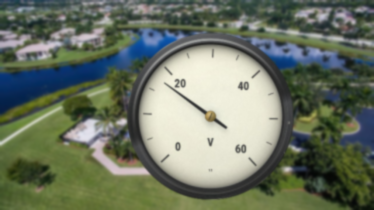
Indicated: 17.5
